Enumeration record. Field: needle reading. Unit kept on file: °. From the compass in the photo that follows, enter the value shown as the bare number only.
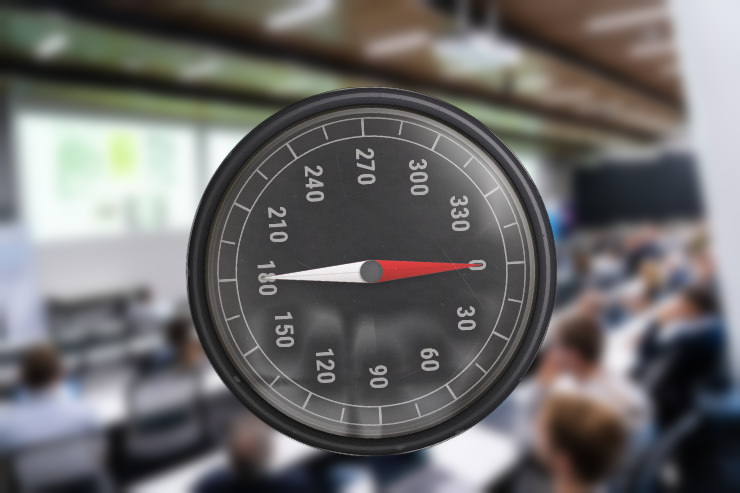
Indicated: 0
